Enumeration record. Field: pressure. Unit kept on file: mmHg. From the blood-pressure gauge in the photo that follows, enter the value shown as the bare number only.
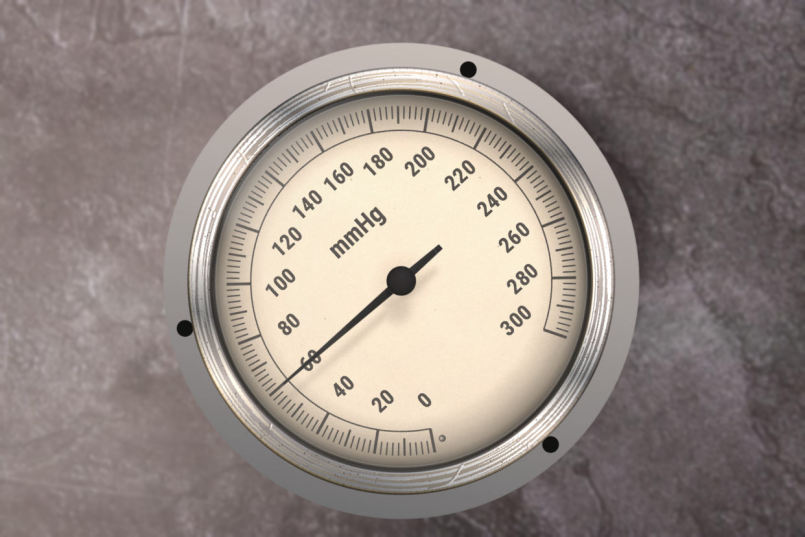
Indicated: 60
